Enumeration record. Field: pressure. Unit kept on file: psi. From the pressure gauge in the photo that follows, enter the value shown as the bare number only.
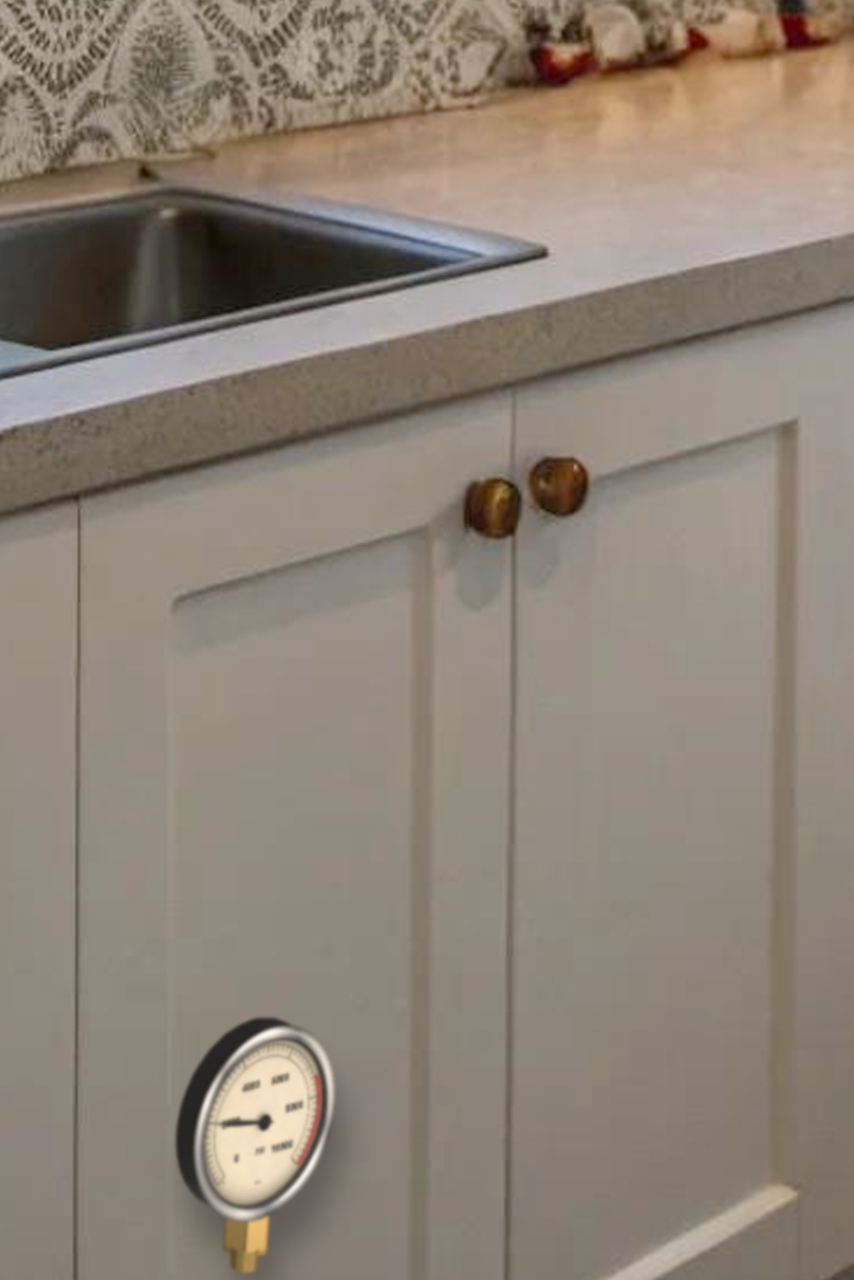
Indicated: 2000
